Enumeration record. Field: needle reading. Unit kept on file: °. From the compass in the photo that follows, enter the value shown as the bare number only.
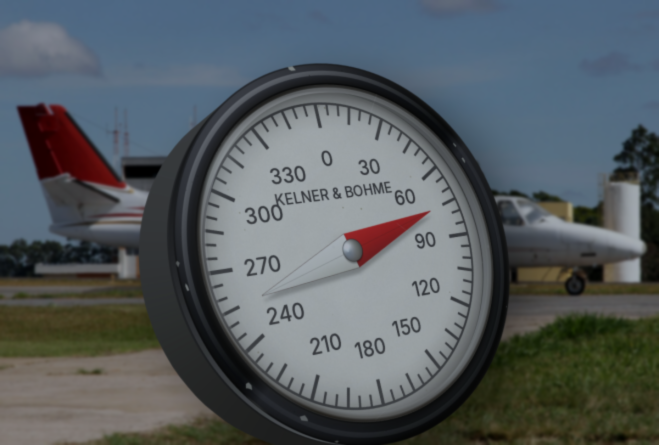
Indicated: 75
